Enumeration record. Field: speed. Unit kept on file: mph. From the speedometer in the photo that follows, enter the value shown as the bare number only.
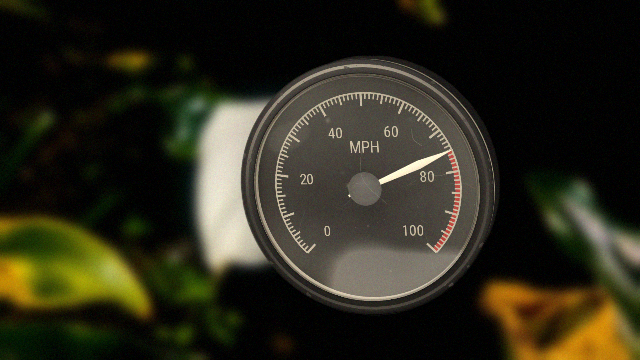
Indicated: 75
